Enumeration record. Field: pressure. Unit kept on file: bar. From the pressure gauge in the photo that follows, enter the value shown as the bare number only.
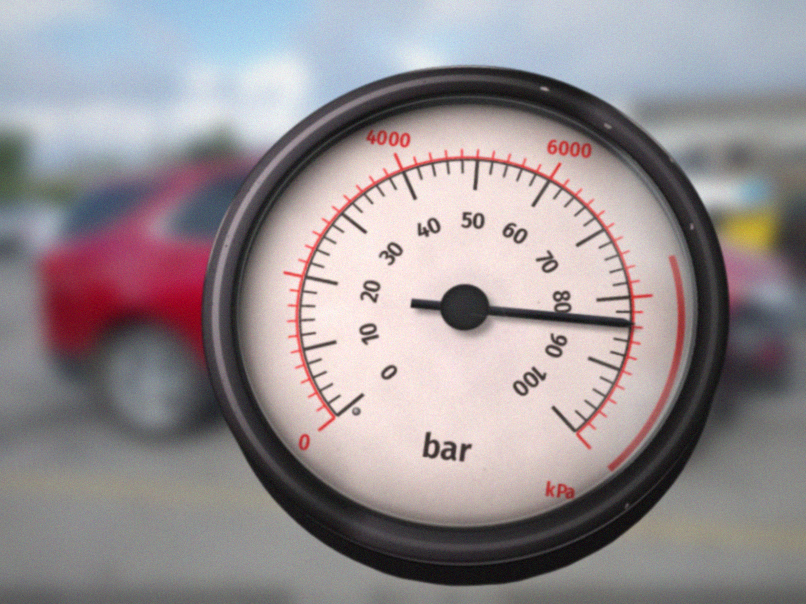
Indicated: 84
